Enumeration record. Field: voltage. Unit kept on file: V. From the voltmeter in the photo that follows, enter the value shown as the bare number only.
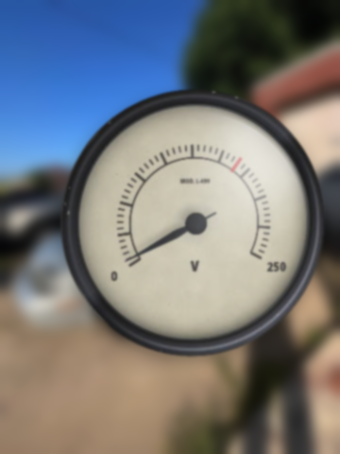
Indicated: 5
